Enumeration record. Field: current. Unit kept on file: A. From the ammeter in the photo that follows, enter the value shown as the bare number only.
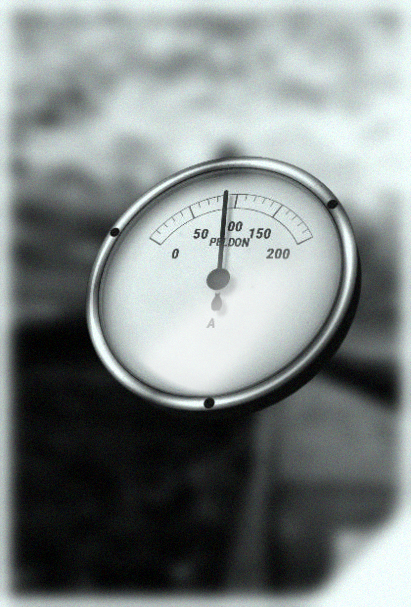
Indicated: 90
